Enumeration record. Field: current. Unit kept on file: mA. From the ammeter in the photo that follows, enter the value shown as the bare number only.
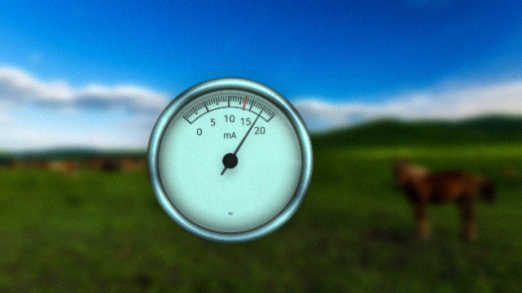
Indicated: 17.5
